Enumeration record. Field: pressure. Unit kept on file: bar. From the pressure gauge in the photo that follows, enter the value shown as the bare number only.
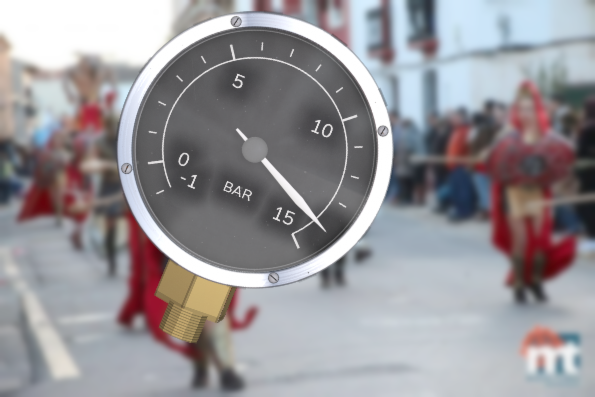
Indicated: 14
